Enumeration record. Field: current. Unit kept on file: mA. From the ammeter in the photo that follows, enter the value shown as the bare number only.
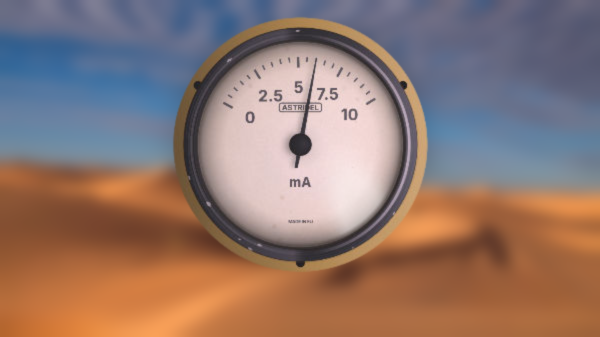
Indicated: 6
